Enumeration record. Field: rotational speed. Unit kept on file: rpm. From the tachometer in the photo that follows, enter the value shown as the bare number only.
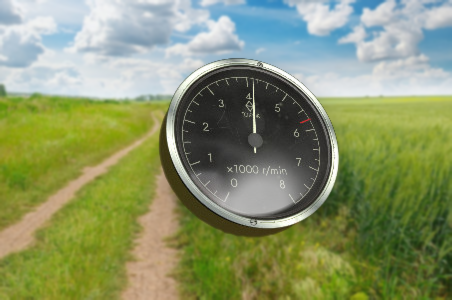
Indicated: 4125
